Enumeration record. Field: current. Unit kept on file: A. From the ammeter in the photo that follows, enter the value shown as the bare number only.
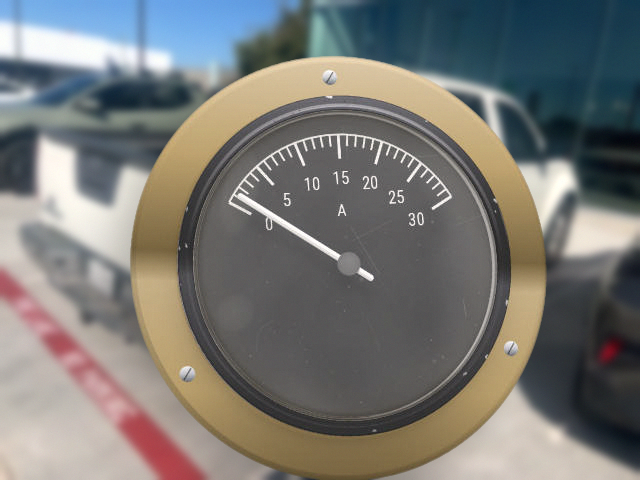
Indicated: 1
